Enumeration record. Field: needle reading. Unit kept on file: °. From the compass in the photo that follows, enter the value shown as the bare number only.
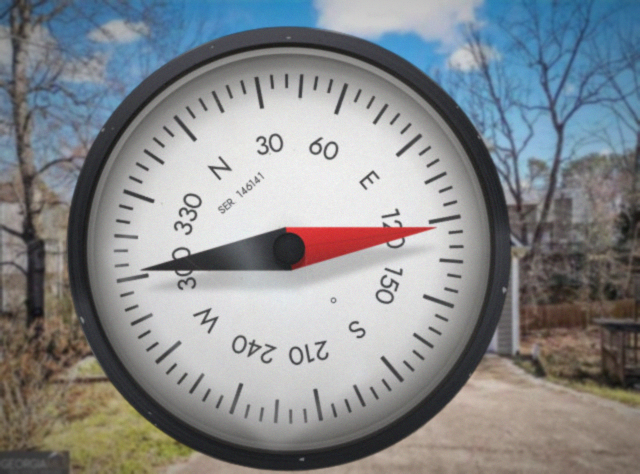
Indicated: 122.5
